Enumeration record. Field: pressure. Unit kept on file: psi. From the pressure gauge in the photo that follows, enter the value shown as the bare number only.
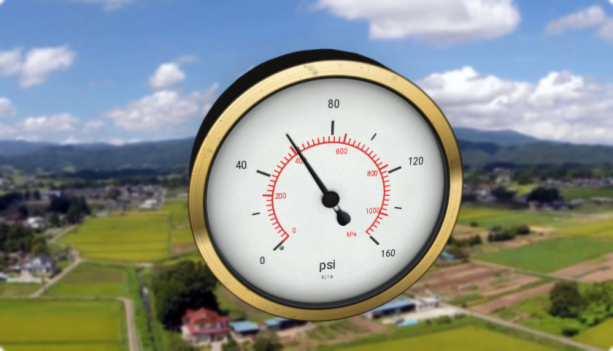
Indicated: 60
